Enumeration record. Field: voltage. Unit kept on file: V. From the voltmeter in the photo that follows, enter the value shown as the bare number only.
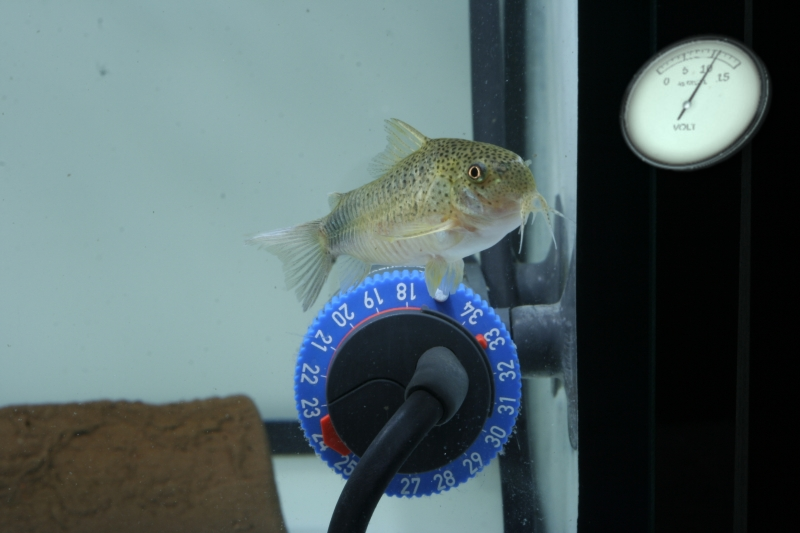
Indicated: 11
